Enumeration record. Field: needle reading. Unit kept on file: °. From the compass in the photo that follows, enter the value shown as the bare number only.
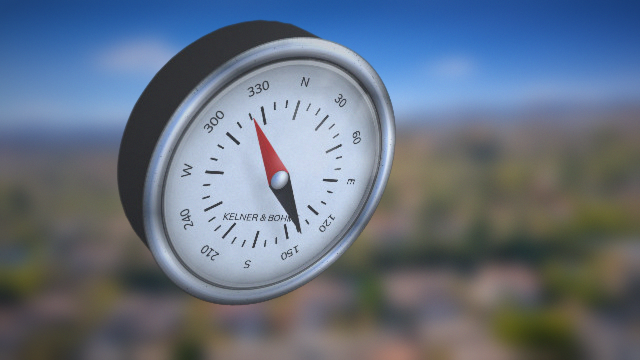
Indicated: 320
